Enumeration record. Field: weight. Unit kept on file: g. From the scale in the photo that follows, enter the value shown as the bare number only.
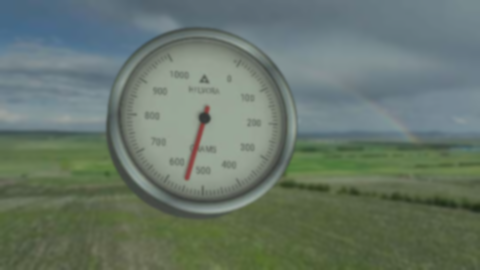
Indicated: 550
